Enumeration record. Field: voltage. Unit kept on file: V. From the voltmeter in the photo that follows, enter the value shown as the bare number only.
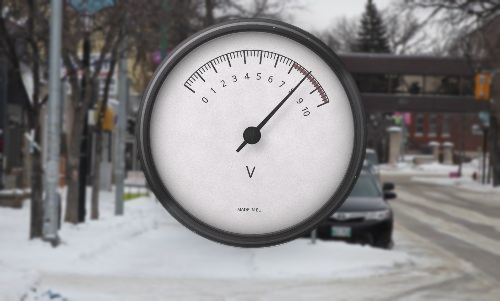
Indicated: 8
